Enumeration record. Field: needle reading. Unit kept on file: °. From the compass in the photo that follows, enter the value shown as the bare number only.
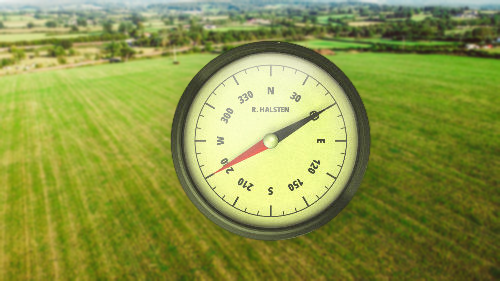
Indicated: 240
